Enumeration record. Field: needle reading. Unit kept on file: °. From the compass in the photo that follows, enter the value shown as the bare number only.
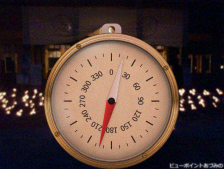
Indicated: 195
